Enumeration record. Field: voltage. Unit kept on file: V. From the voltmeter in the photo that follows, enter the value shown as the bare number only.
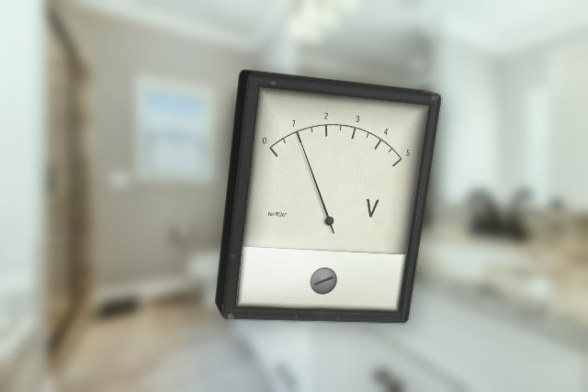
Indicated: 1
